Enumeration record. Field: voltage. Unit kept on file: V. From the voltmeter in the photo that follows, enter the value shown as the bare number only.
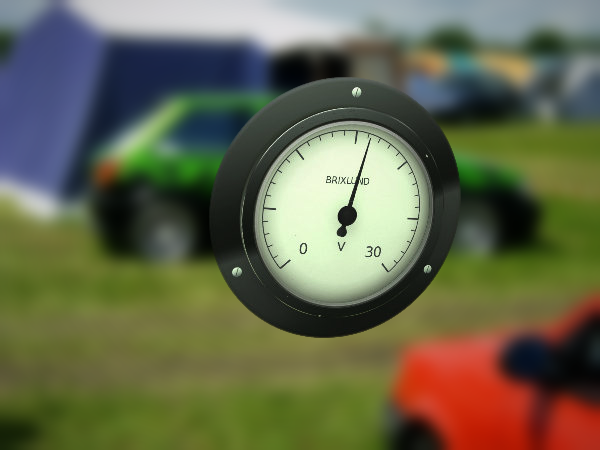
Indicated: 16
